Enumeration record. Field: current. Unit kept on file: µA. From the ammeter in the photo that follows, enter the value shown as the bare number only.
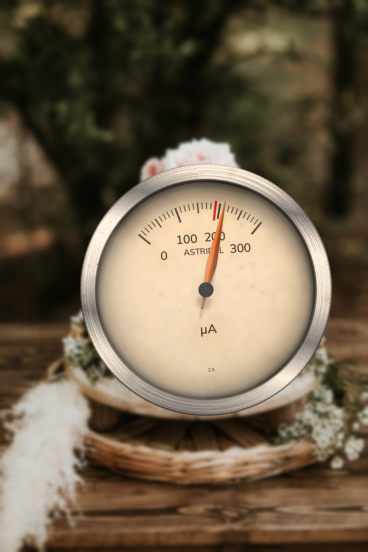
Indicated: 210
